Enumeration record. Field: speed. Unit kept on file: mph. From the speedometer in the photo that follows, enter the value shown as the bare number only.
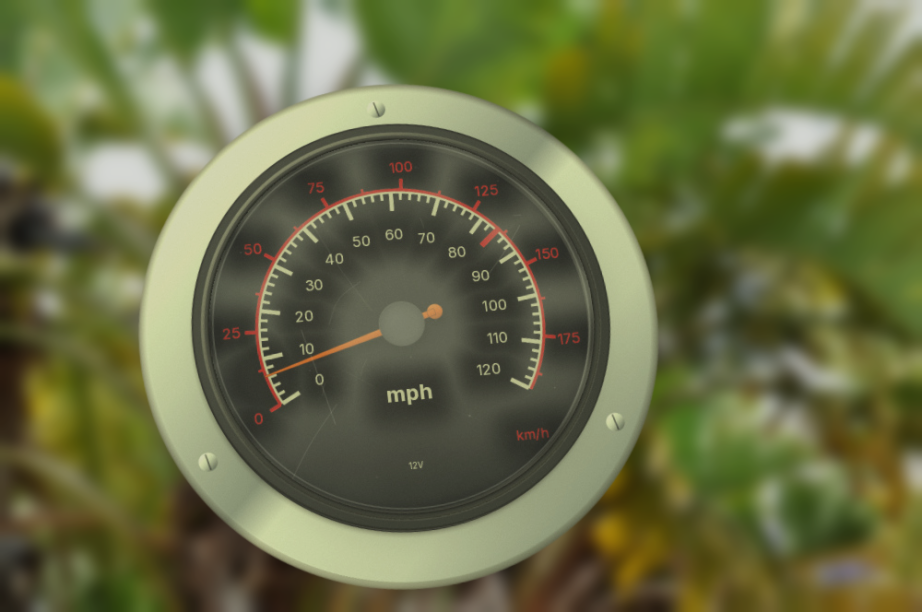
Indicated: 6
